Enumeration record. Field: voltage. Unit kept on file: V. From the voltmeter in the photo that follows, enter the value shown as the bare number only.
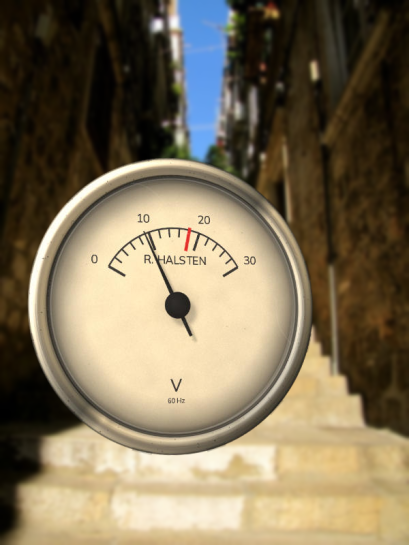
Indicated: 9
